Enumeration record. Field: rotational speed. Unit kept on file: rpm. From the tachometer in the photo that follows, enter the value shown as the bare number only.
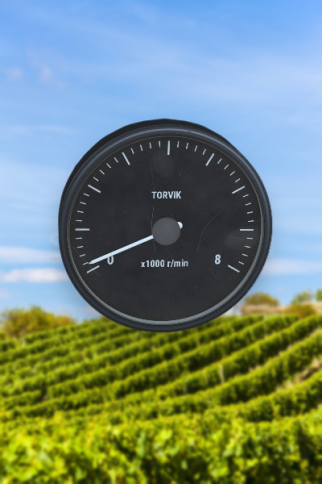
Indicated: 200
